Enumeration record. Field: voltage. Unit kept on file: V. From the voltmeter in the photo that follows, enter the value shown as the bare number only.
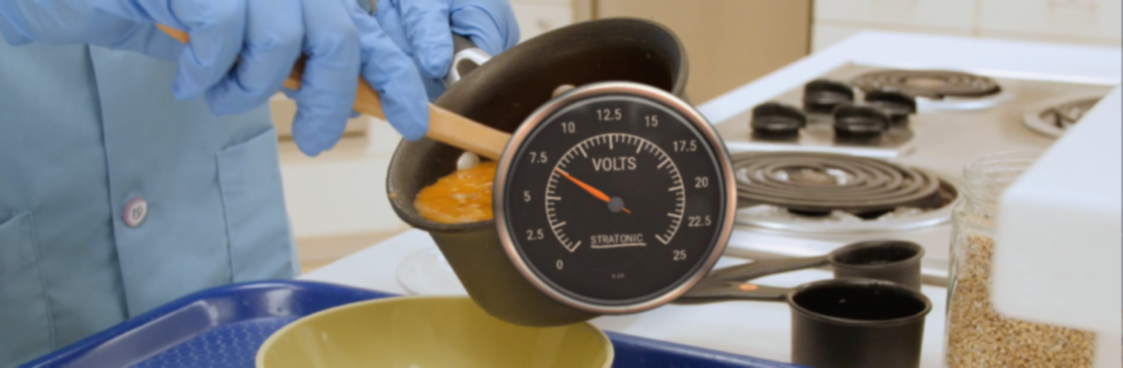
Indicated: 7.5
